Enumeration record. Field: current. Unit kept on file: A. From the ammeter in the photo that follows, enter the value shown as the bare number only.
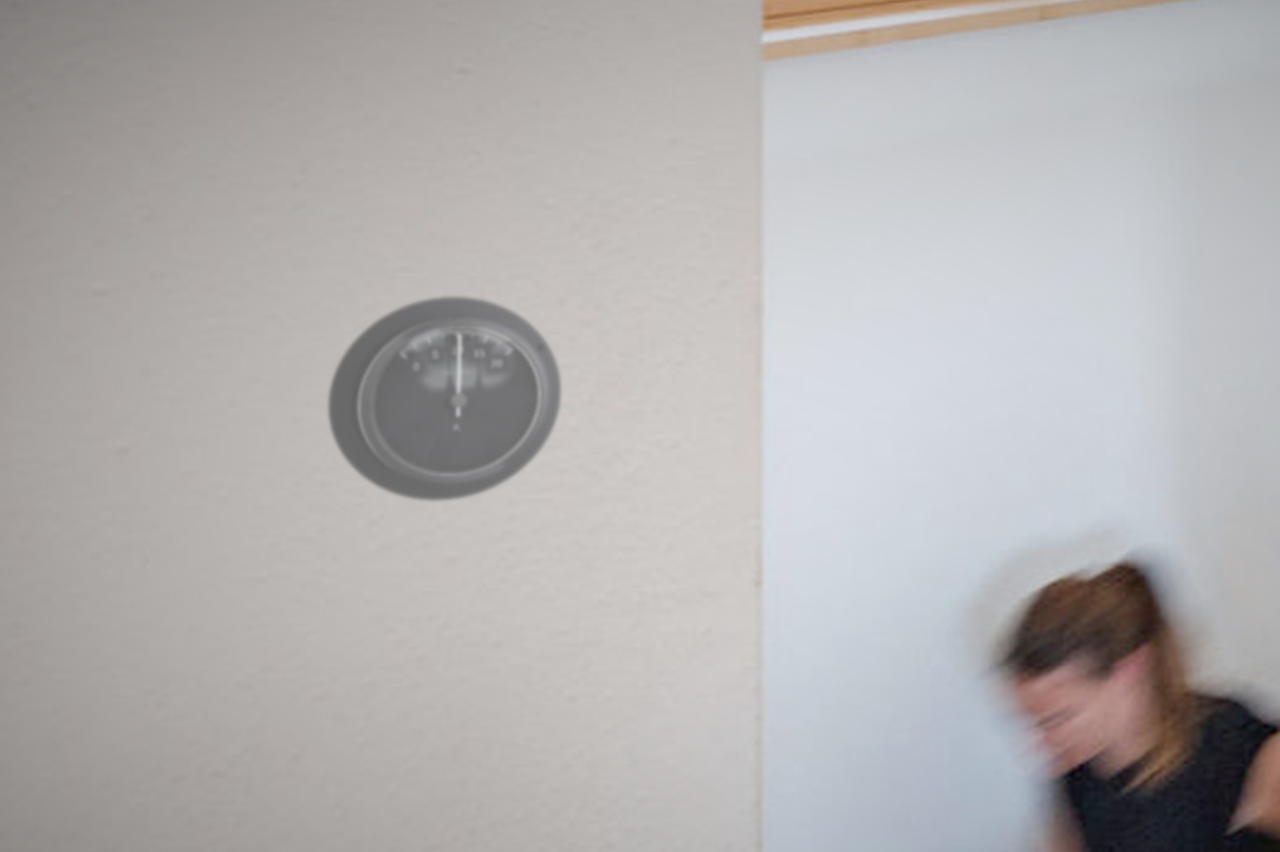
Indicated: 10
